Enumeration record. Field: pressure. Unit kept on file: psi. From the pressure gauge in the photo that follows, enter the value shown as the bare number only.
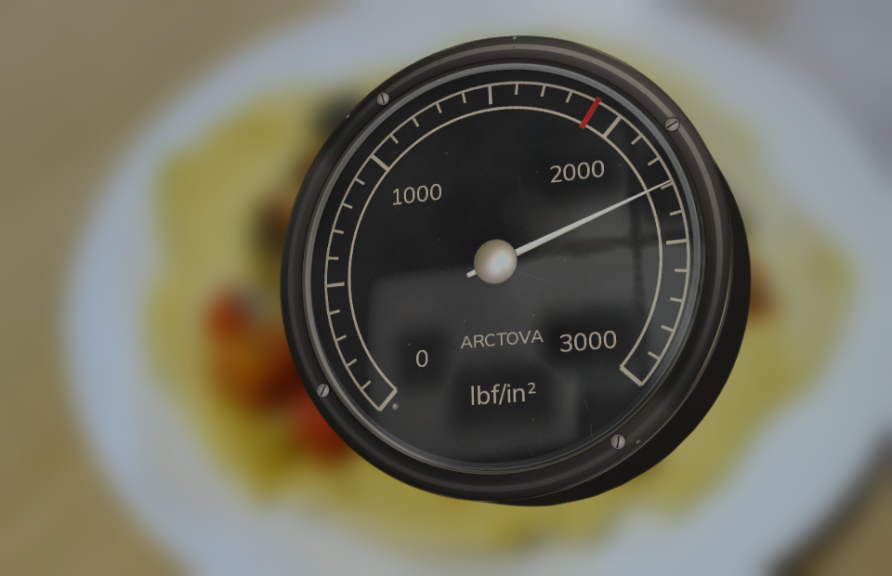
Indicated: 2300
